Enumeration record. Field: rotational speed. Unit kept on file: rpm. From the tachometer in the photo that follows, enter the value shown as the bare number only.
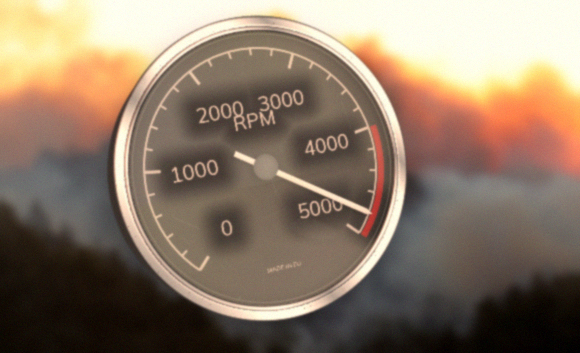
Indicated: 4800
